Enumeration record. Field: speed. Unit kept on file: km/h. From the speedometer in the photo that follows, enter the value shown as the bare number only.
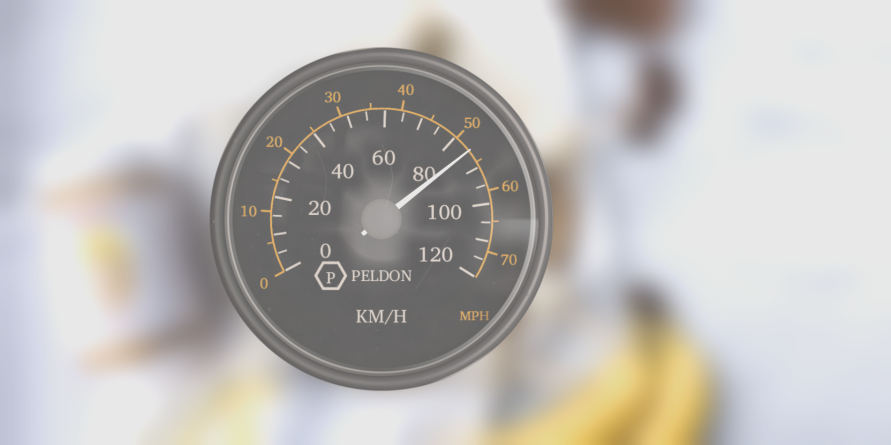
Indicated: 85
